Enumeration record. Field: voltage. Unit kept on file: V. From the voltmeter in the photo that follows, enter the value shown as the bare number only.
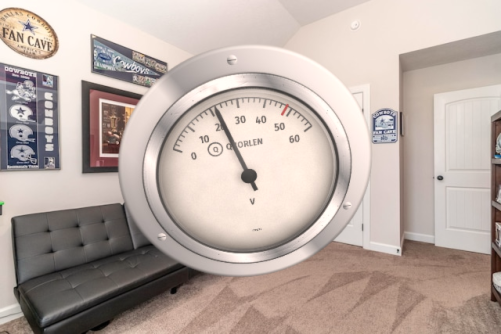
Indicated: 22
